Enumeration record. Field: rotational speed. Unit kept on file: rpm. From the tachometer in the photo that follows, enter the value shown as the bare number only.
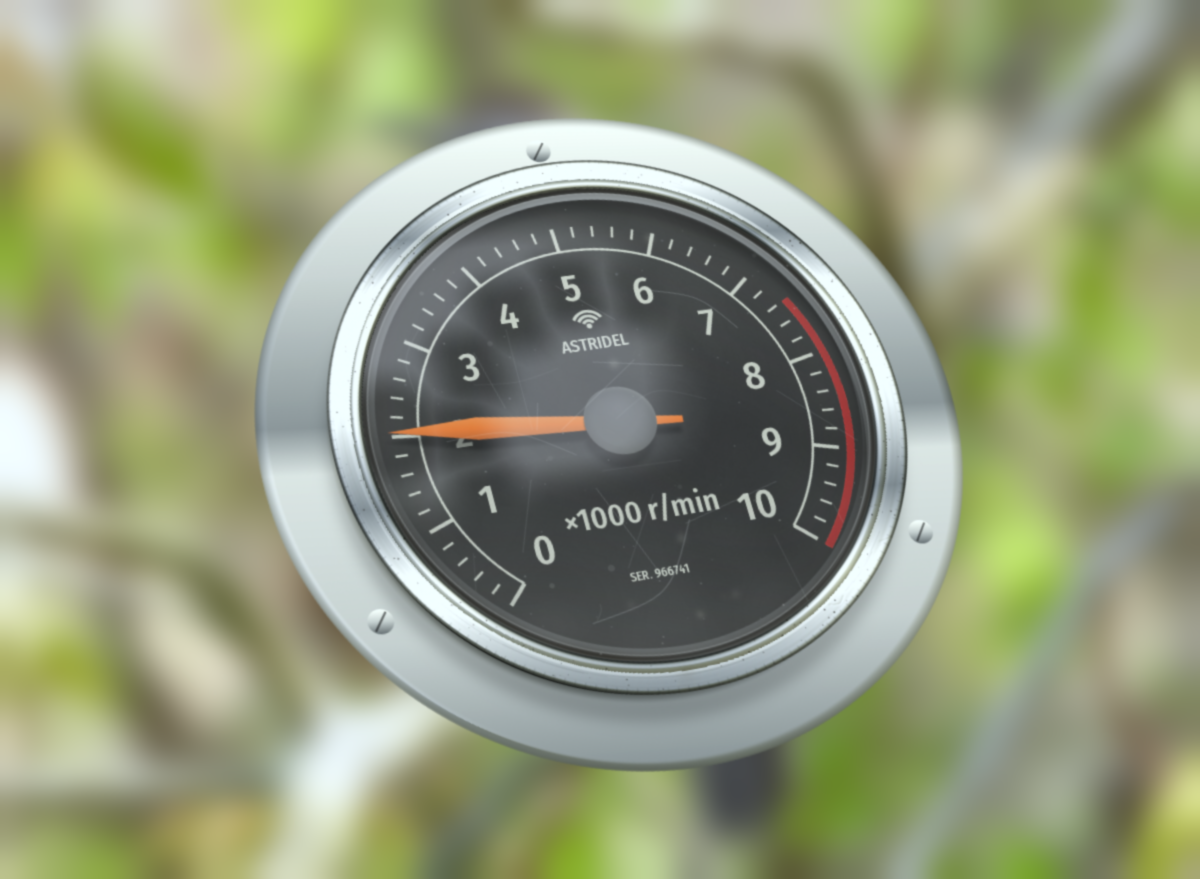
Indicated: 2000
